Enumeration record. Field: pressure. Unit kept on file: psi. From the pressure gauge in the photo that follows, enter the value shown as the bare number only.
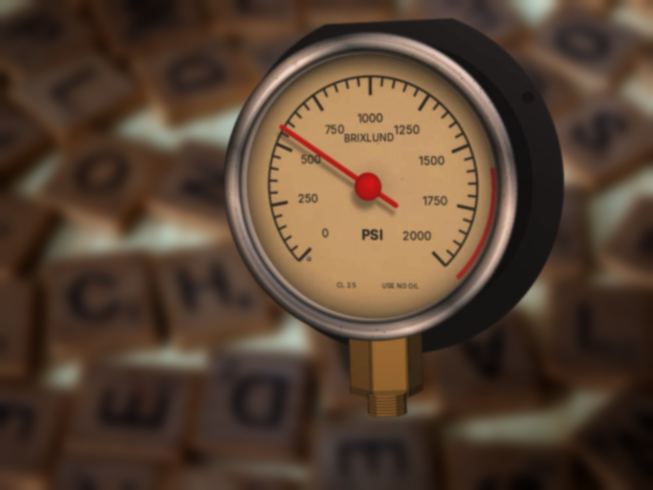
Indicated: 575
